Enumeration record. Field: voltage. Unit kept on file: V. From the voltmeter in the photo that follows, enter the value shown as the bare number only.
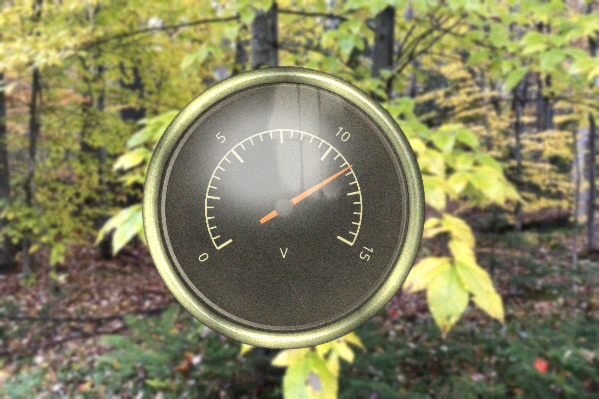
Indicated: 11.25
